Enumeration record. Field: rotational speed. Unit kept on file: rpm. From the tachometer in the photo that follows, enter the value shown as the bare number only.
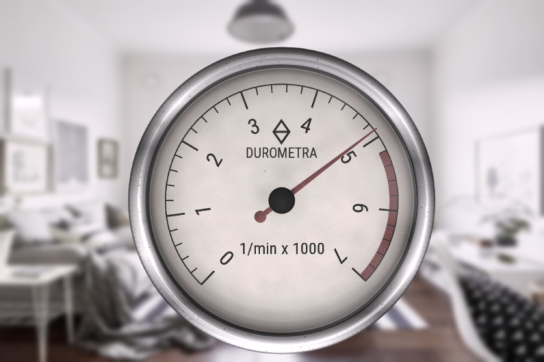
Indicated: 4900
